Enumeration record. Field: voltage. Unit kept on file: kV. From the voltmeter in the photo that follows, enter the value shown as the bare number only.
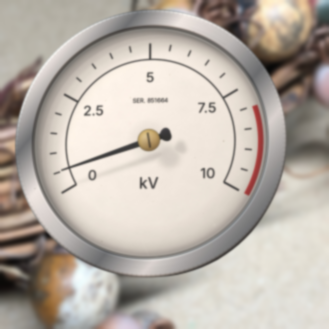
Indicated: 0.5
